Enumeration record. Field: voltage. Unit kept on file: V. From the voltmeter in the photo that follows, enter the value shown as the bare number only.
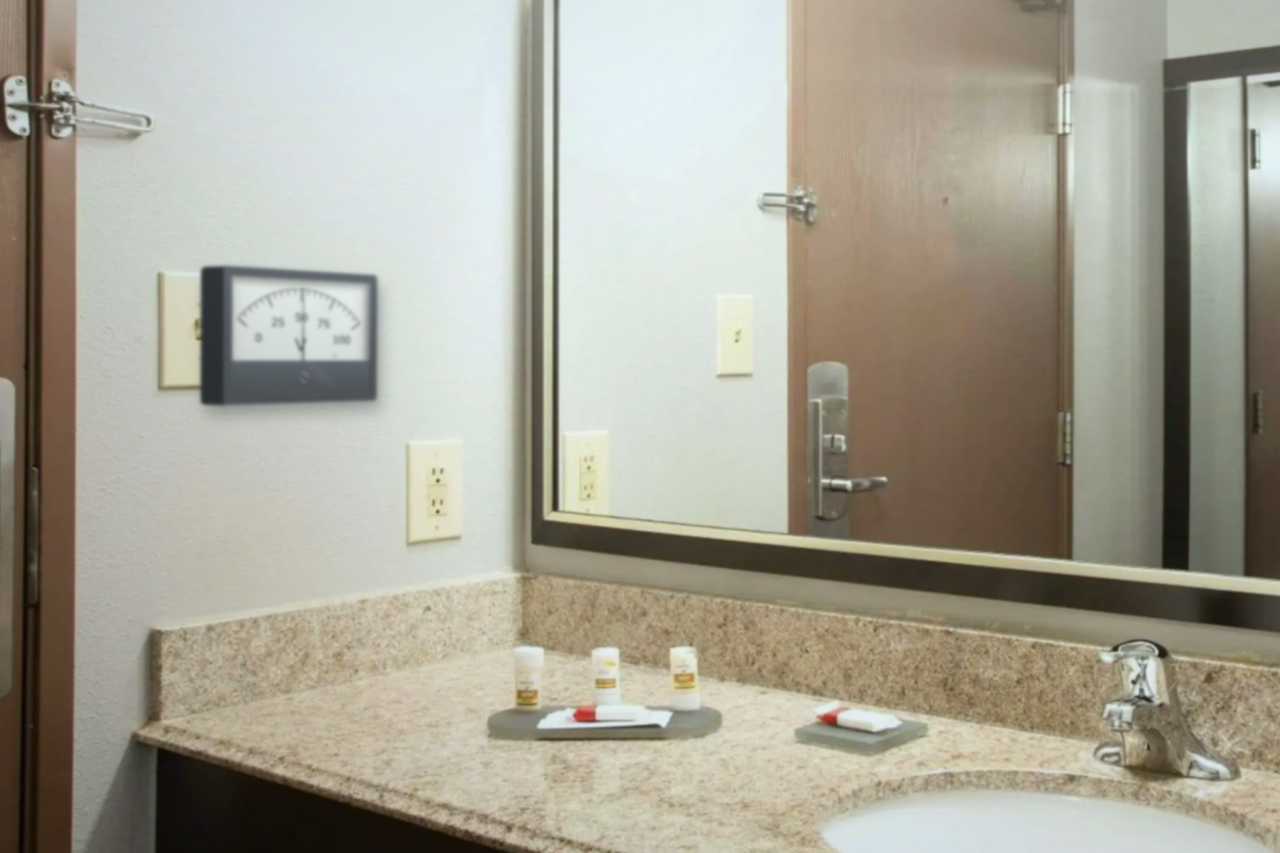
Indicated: 50
